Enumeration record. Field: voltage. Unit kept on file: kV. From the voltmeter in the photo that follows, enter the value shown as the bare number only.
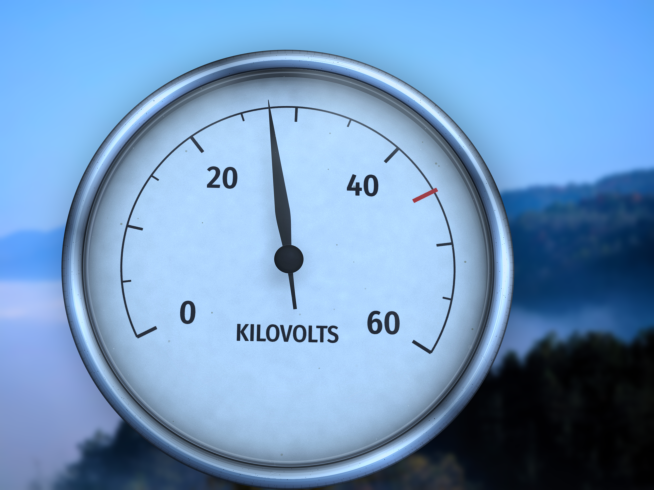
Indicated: 27.5
